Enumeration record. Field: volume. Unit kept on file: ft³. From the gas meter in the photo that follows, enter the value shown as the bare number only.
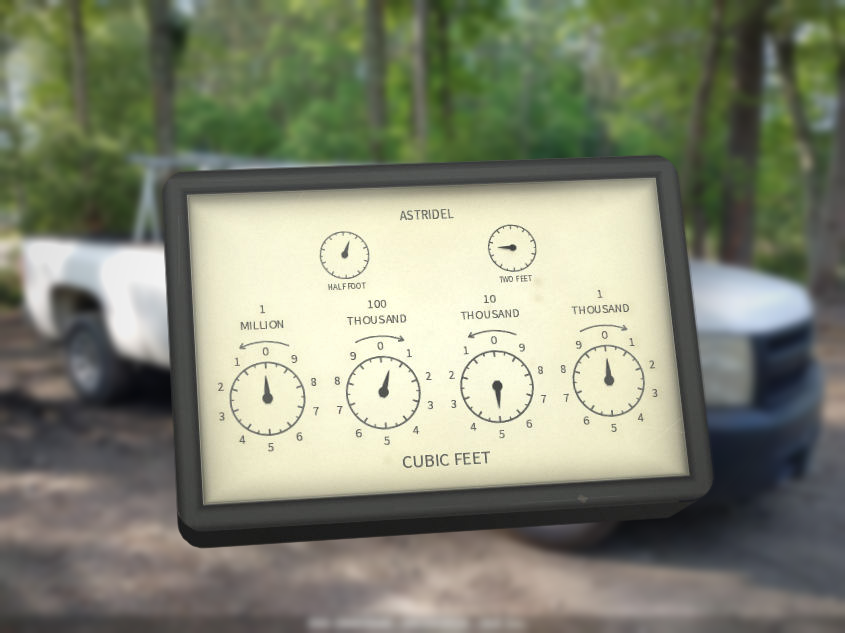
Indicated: 5000
